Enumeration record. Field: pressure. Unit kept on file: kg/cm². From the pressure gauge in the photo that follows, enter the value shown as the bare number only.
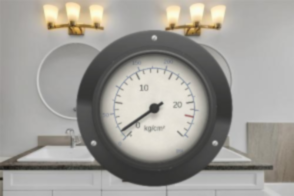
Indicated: 1
